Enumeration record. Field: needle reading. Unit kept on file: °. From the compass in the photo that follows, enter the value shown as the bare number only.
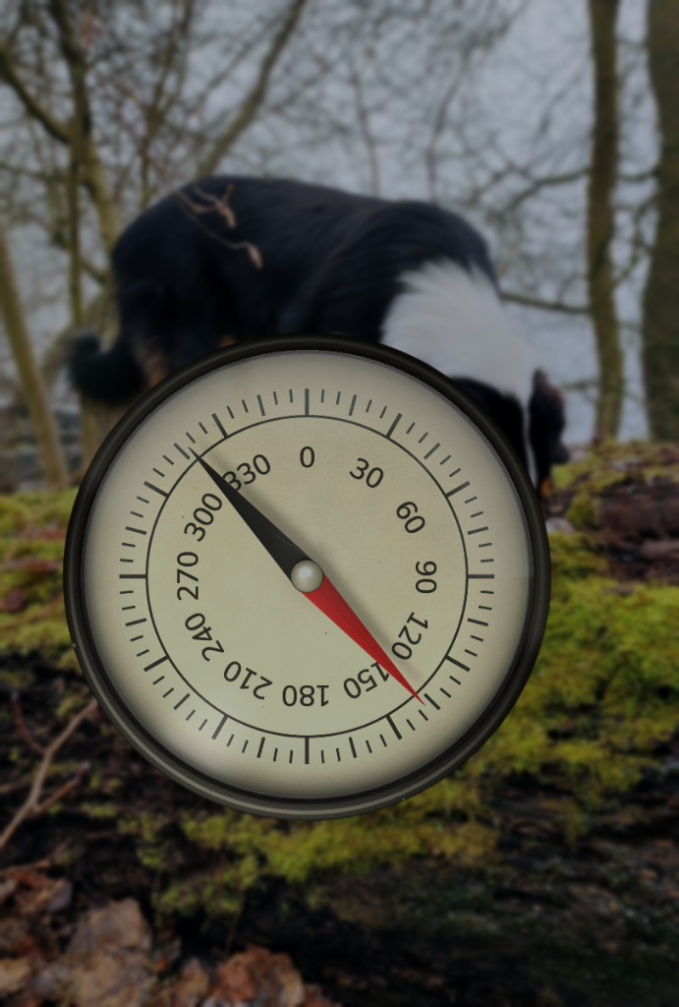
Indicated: 137.5
